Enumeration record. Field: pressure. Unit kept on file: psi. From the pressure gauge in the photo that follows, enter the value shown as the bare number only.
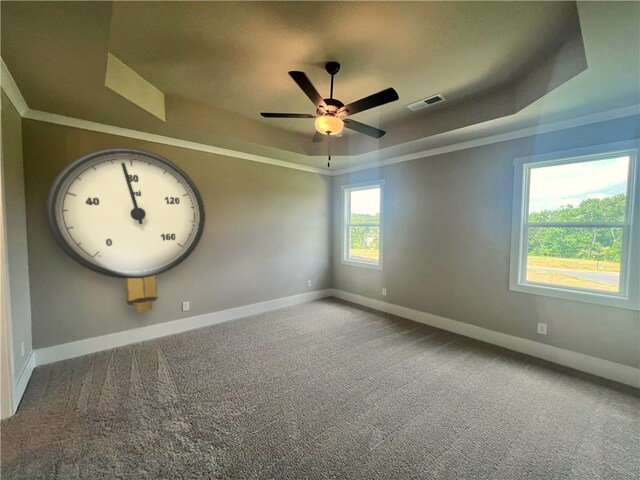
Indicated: 75
